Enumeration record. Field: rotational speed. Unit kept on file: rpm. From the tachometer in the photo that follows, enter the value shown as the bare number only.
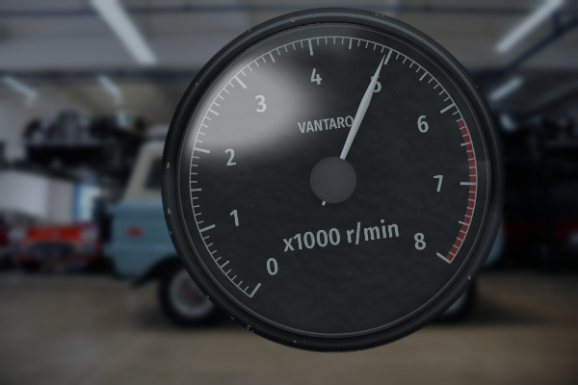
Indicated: 4950
